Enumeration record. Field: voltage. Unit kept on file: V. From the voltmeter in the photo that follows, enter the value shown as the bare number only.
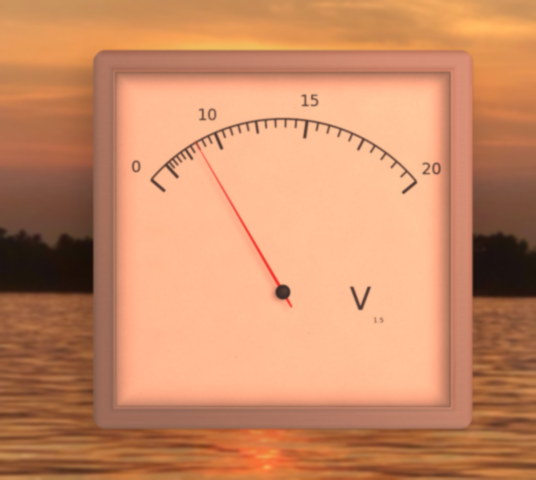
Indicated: 8.5
